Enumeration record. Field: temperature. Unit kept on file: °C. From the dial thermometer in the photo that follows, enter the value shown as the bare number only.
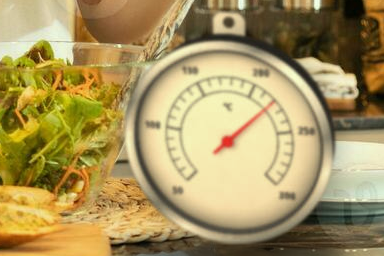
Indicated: 220
